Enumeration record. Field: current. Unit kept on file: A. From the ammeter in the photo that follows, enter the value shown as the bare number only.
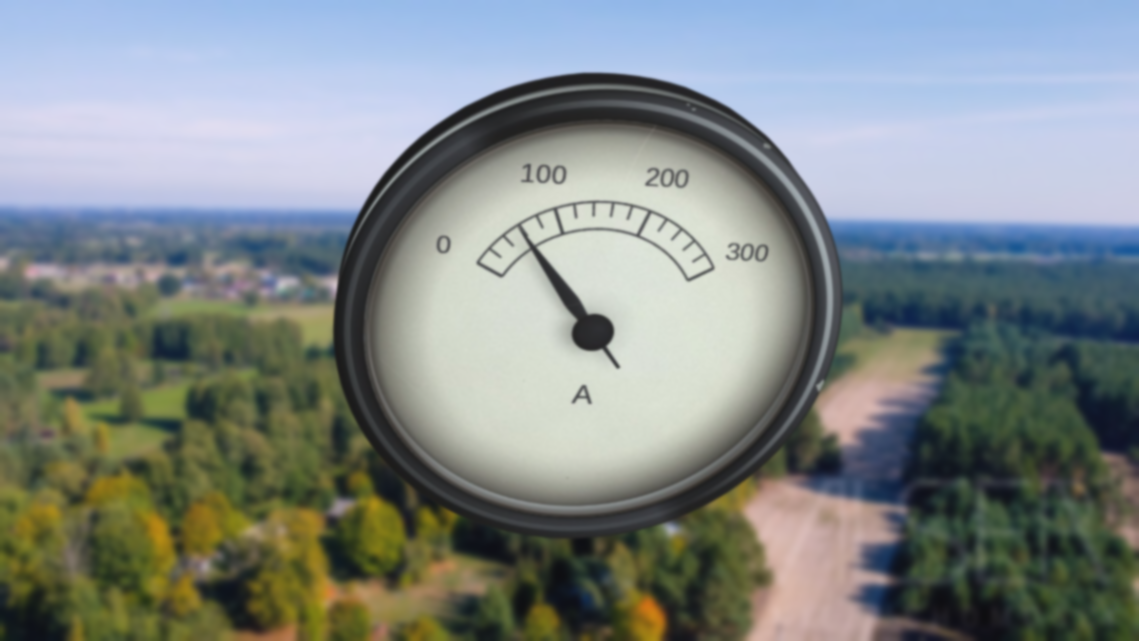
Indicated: 60
